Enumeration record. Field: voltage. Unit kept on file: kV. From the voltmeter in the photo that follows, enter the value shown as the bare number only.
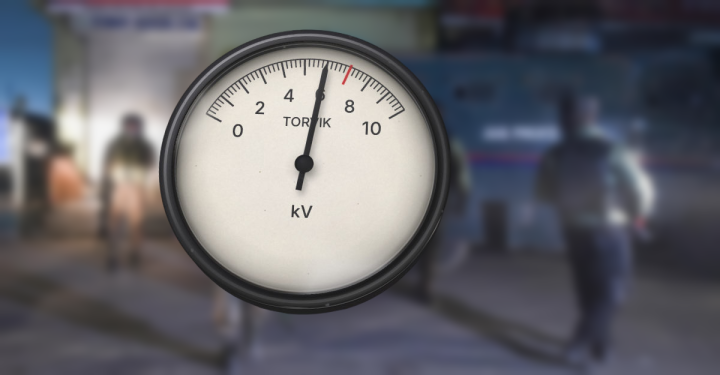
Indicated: 6
